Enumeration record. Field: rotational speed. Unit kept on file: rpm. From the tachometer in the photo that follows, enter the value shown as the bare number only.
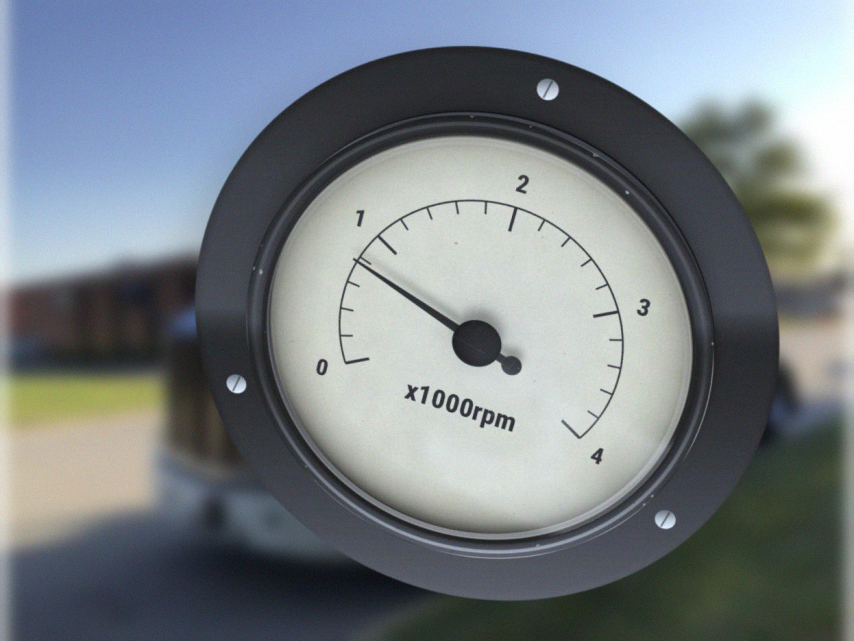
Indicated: 800
